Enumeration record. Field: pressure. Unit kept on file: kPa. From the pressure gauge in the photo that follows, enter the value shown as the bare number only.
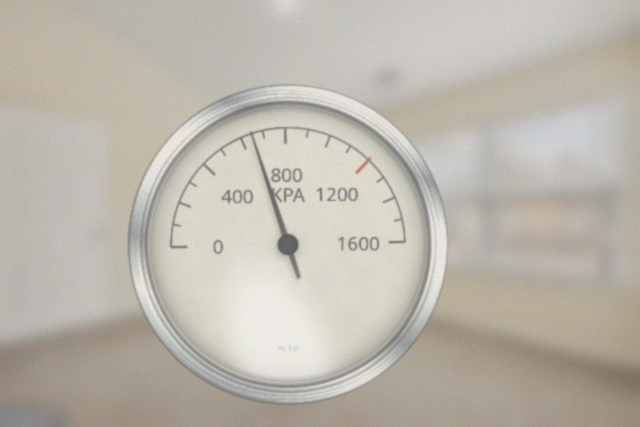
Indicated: 650
